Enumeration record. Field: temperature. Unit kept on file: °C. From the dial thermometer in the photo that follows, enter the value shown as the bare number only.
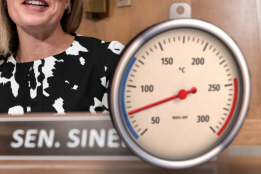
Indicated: 75
